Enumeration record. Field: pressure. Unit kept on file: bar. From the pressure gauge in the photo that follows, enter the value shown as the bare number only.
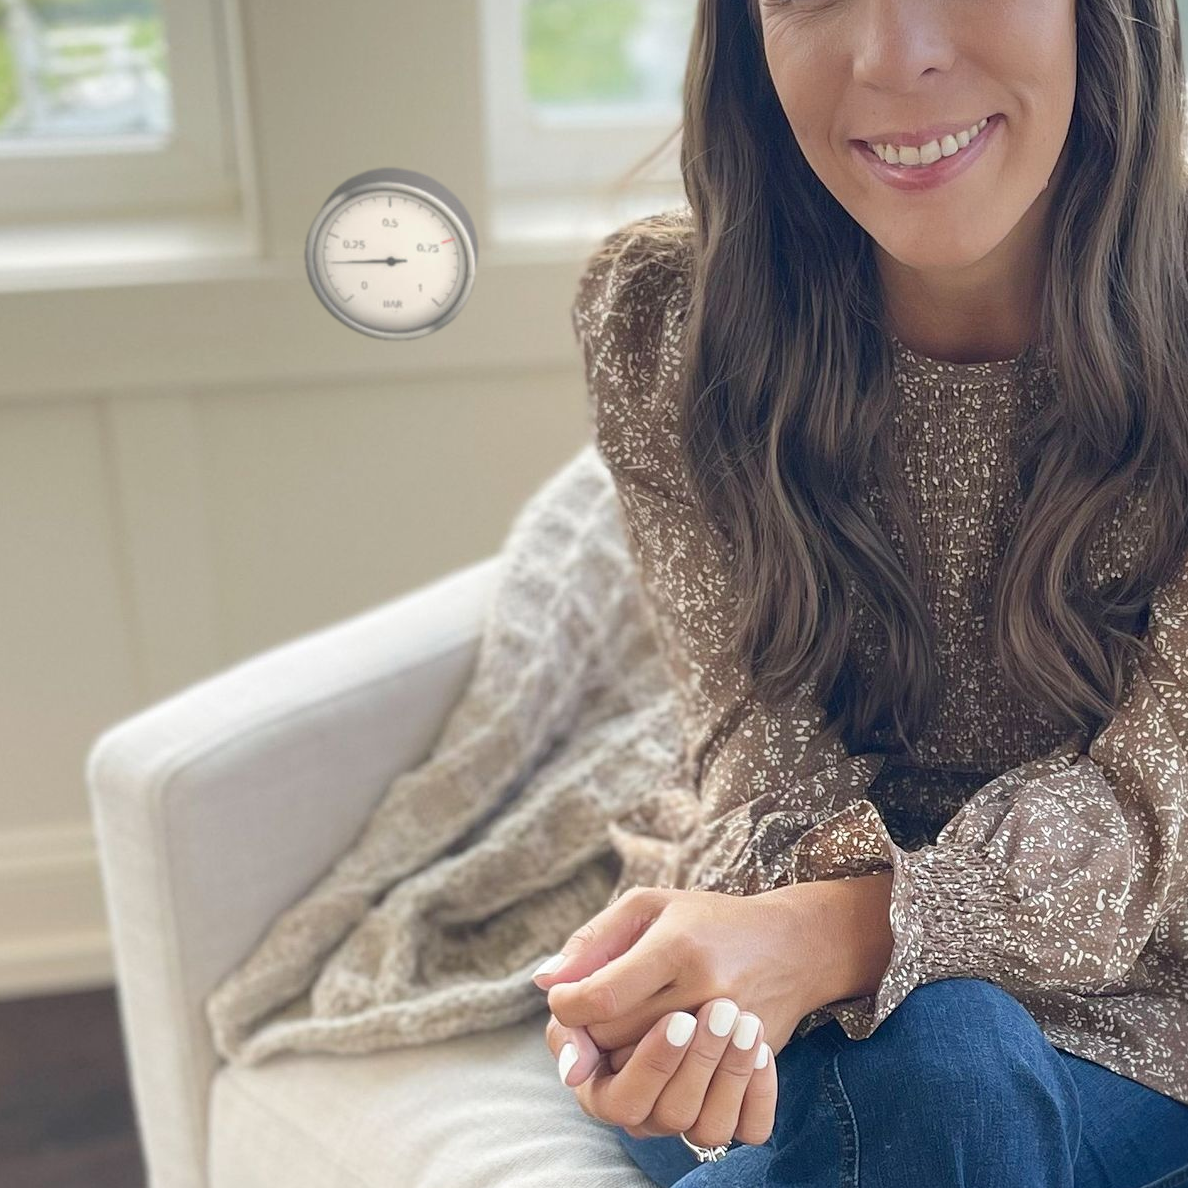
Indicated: 0.15
